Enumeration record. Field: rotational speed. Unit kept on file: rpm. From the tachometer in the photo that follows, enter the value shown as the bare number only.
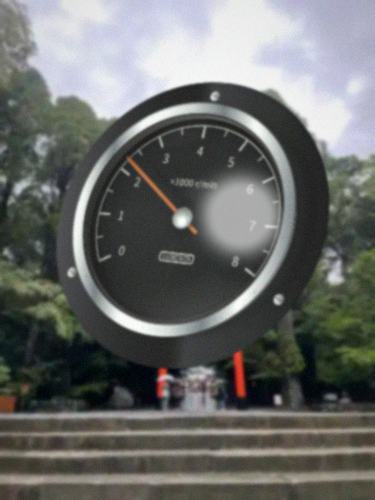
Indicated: 2250
